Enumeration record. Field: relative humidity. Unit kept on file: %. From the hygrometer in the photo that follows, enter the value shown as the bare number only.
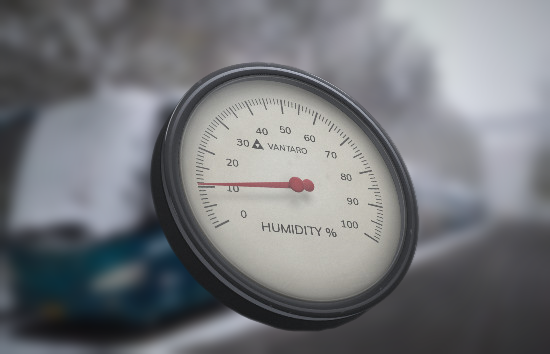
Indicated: 10
